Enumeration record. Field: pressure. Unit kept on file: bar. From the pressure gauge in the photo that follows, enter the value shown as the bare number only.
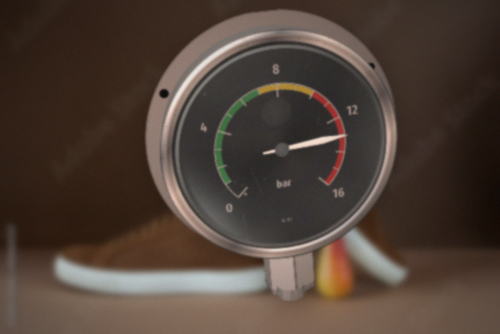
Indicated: 13
